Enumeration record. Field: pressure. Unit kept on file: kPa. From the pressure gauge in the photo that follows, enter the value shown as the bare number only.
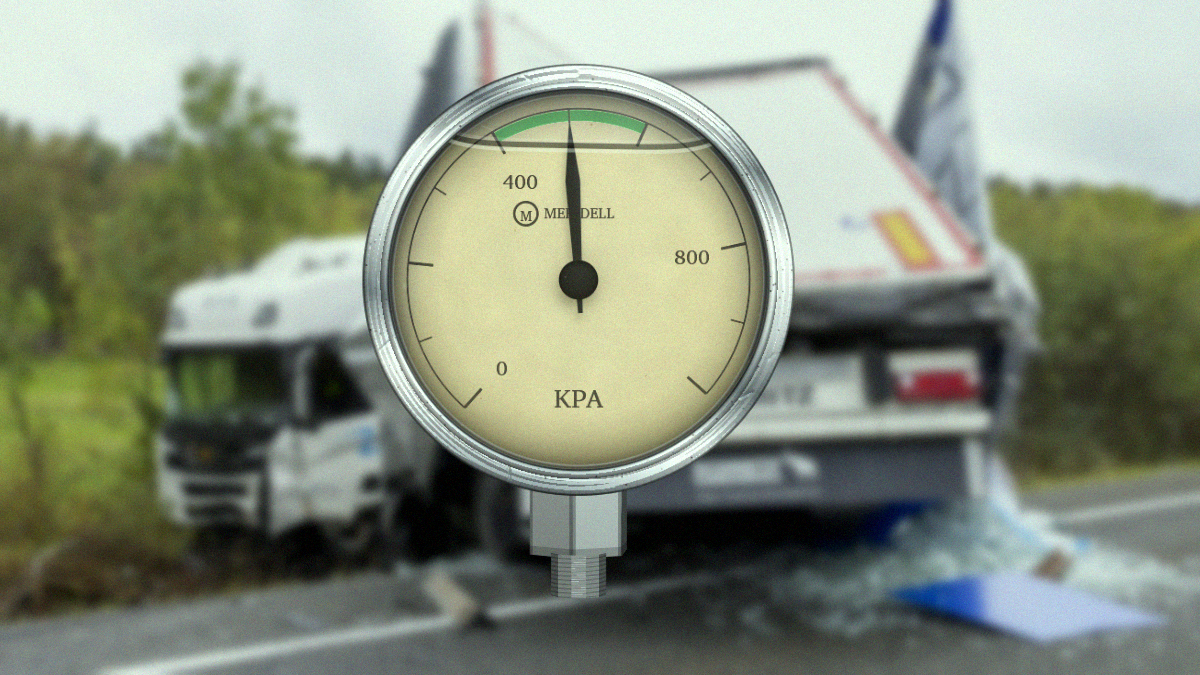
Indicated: 500
